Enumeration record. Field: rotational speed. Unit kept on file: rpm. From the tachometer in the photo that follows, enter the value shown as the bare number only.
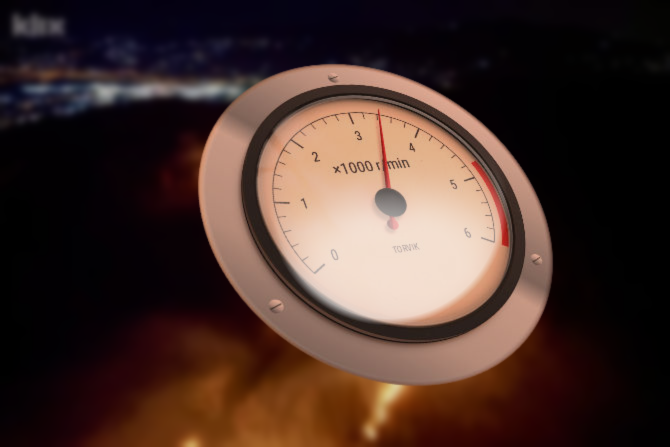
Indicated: 3400
